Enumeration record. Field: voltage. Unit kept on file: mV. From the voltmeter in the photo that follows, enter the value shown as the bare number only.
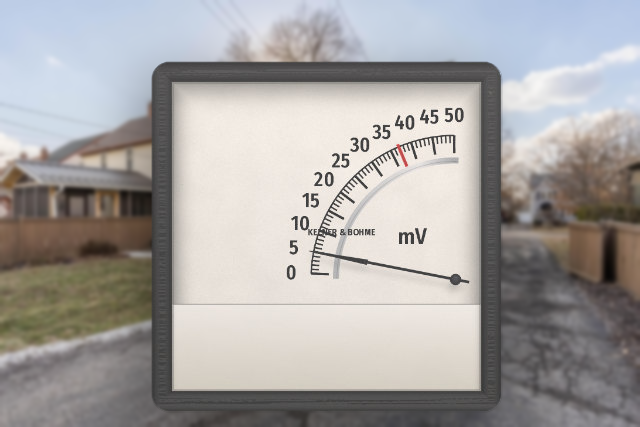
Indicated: 5
